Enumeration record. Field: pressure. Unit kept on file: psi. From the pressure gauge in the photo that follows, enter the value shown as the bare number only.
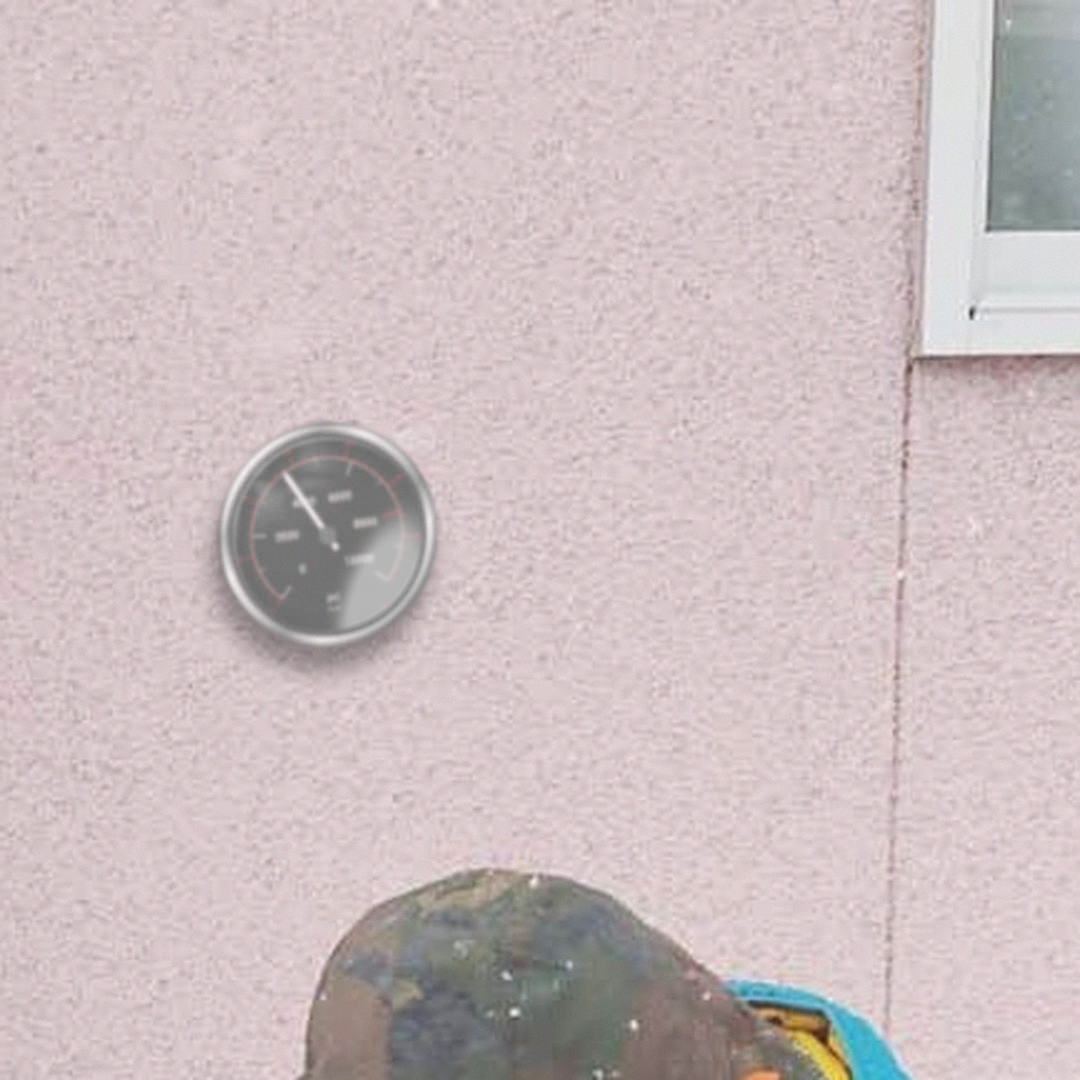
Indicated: 4000
